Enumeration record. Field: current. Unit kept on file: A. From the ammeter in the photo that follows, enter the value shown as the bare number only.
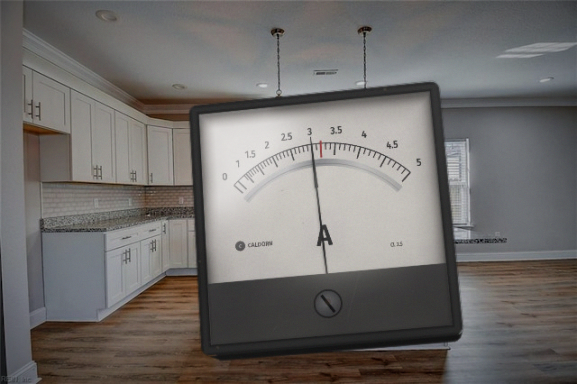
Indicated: 3
